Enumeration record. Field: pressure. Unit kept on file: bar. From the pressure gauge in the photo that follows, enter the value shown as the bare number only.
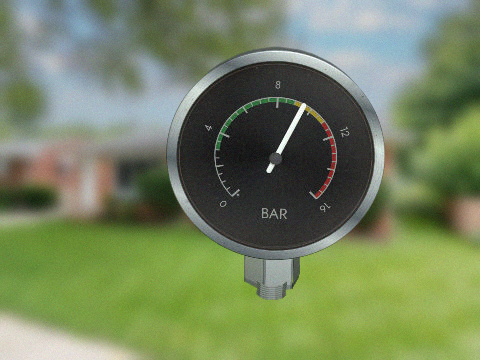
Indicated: 9.5
